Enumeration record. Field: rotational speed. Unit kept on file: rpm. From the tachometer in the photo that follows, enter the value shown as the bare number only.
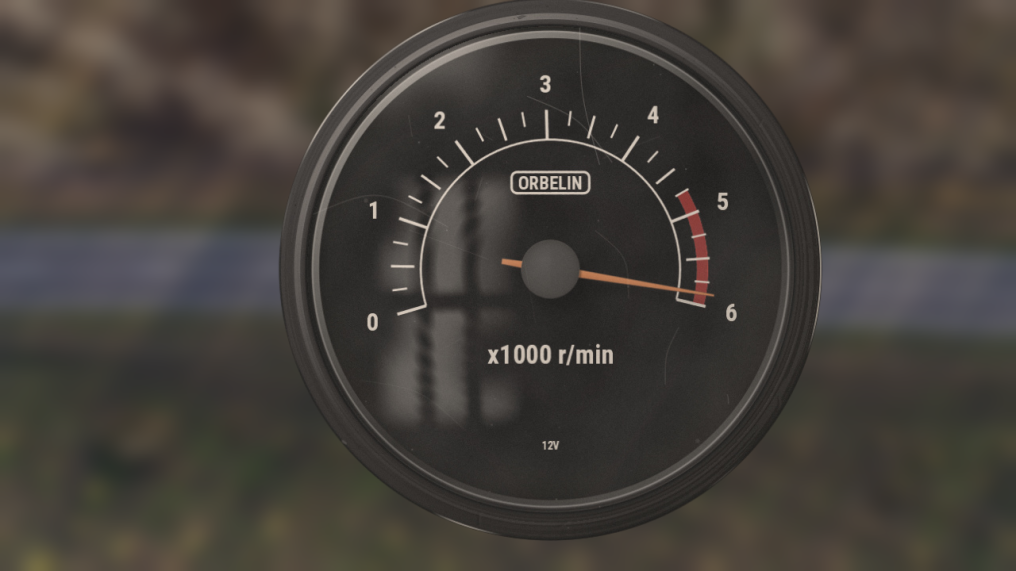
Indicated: 5875
